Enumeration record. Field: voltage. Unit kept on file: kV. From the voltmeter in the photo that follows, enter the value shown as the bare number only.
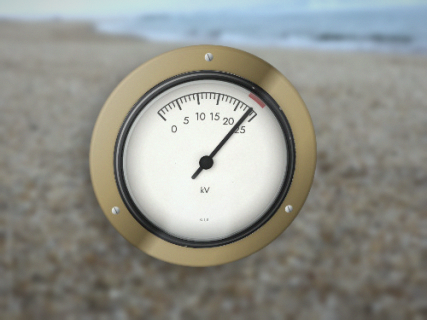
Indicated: 23
